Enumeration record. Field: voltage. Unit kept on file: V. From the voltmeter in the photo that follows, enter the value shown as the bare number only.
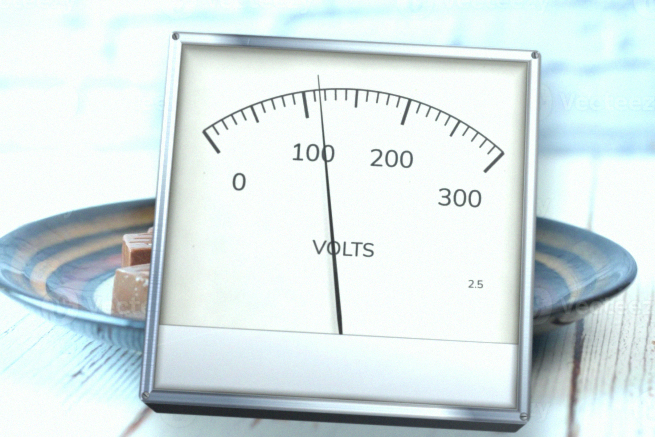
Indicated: 115
